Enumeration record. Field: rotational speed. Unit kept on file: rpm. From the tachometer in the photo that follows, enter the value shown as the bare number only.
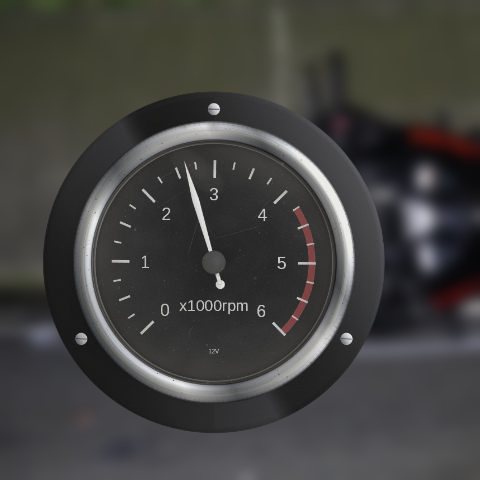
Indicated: 2625
